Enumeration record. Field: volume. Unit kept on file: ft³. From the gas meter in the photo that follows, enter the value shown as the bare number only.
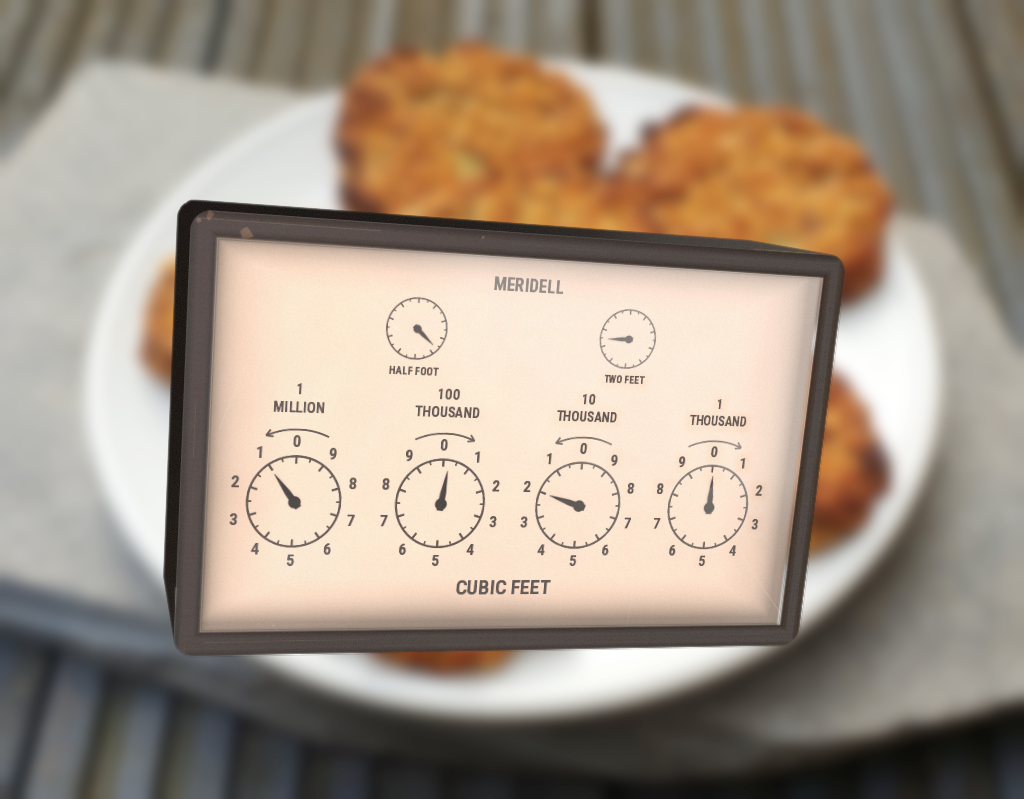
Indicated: 102000
